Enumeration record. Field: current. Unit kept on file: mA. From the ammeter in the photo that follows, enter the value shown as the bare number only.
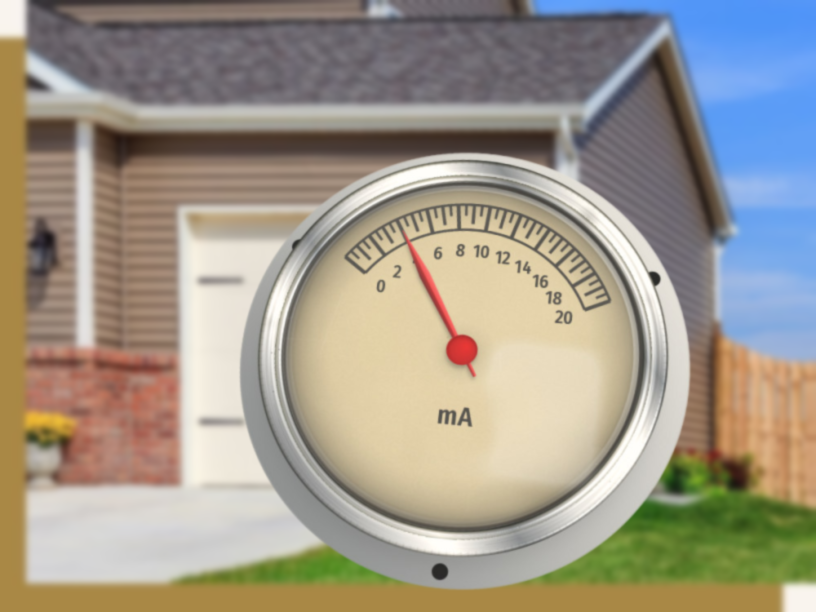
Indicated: 4
